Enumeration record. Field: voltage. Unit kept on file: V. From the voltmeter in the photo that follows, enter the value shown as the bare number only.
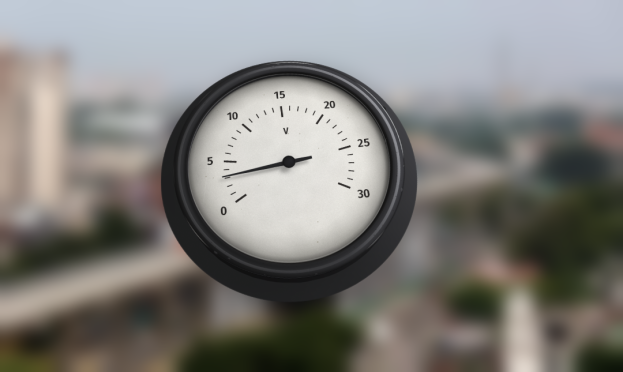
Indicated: 3
